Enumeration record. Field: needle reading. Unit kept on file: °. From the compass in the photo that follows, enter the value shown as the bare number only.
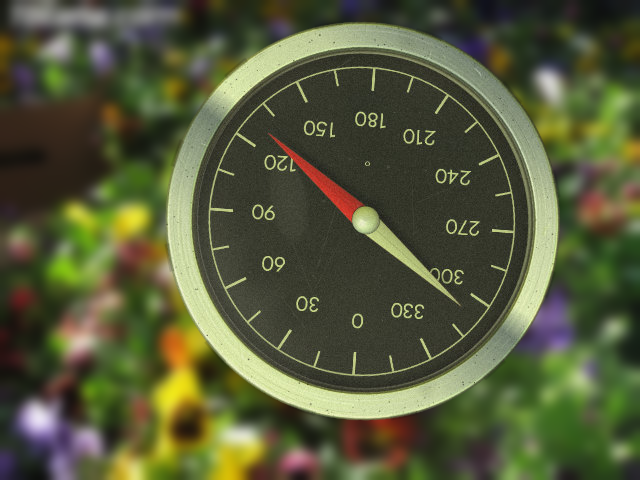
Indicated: 127.5
